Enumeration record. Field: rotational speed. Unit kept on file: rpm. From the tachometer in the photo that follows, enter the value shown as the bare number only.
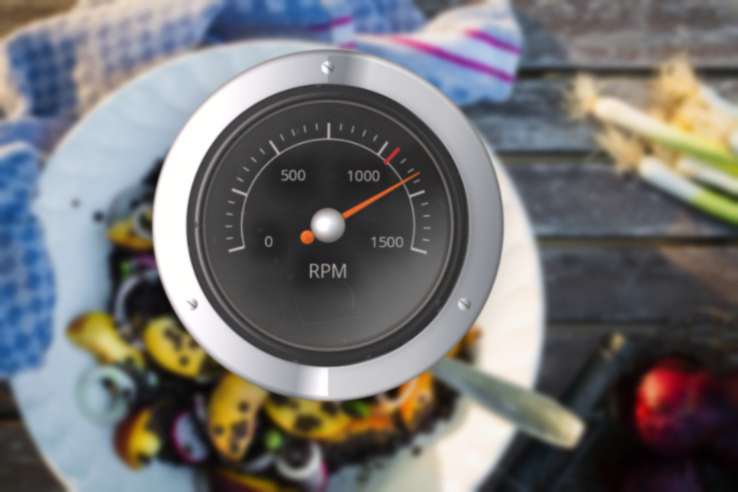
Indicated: 1175
